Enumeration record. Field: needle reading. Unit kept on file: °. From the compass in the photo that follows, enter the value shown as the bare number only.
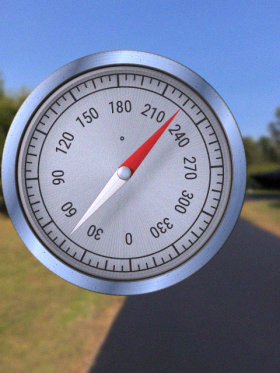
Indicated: 225
